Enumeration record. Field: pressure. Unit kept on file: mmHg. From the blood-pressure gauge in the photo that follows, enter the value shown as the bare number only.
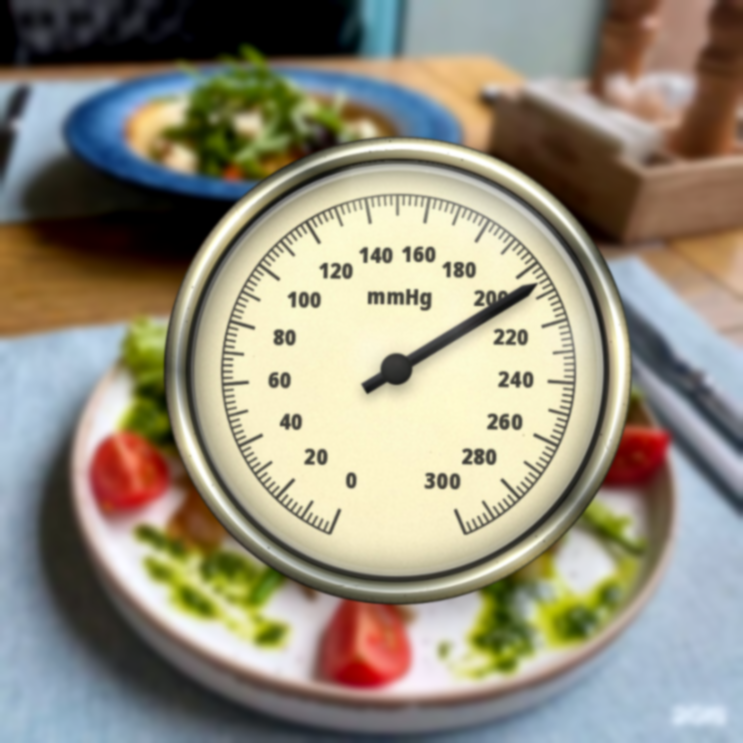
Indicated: 206
